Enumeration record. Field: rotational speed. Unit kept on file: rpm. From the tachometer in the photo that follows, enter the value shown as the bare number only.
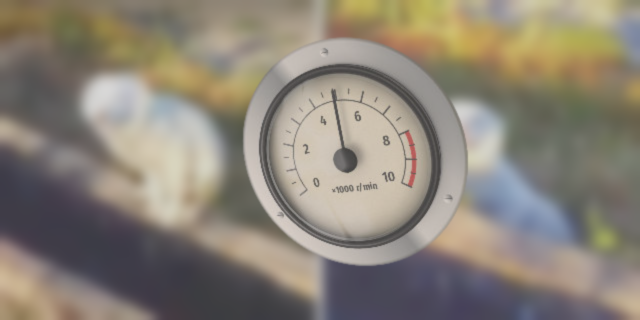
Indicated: 5000
